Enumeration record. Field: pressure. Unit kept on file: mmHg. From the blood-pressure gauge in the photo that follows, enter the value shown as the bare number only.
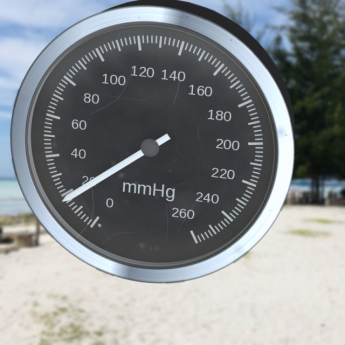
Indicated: 18
